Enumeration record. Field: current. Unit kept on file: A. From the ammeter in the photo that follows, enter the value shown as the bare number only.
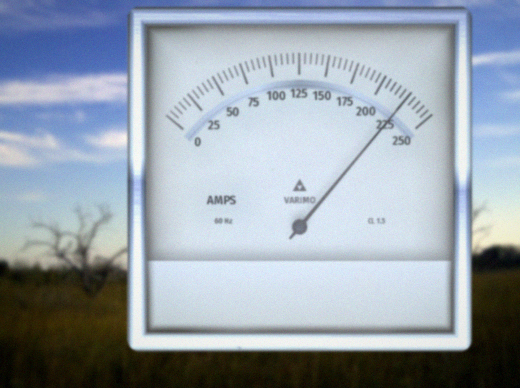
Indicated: 225
